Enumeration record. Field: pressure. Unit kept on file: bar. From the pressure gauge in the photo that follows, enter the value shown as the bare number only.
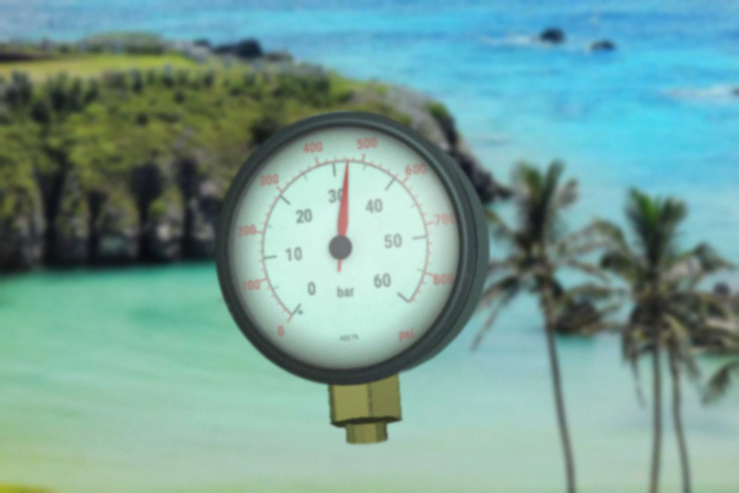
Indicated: 32.5
